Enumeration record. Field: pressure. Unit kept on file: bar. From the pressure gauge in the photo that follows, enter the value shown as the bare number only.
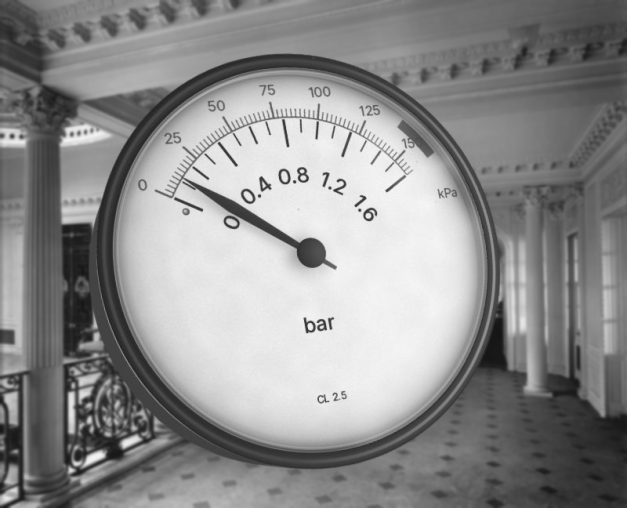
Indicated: 0.1
